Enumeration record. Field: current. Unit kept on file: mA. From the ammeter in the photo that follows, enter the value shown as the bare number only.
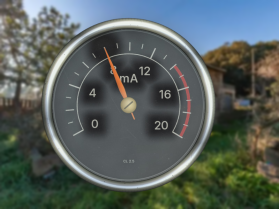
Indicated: 8
